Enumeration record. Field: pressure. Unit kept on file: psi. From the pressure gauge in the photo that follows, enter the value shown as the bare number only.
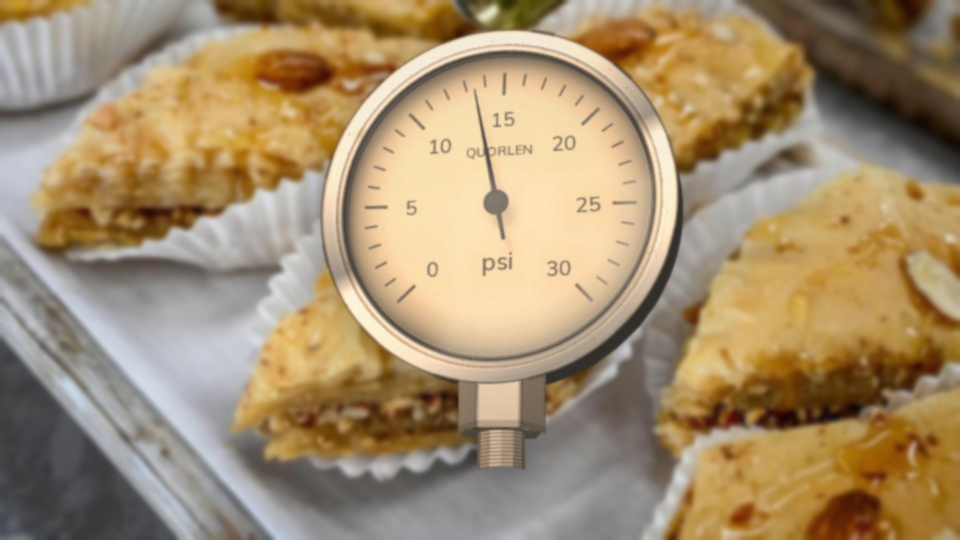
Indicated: 13.5
